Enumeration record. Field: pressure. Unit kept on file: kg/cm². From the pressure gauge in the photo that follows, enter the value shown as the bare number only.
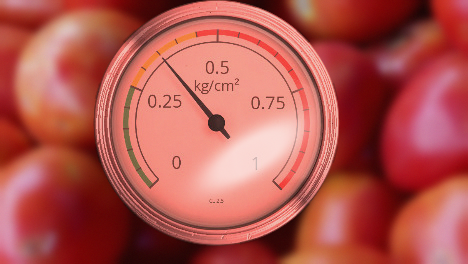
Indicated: 0.35
